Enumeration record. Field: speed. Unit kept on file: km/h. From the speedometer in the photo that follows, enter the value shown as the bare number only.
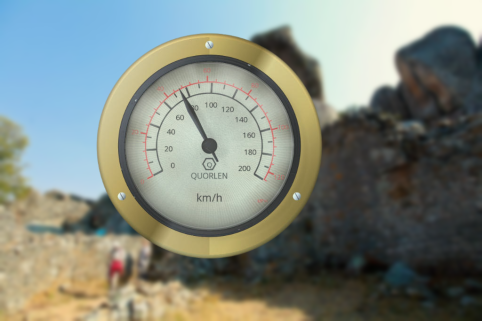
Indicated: 75
